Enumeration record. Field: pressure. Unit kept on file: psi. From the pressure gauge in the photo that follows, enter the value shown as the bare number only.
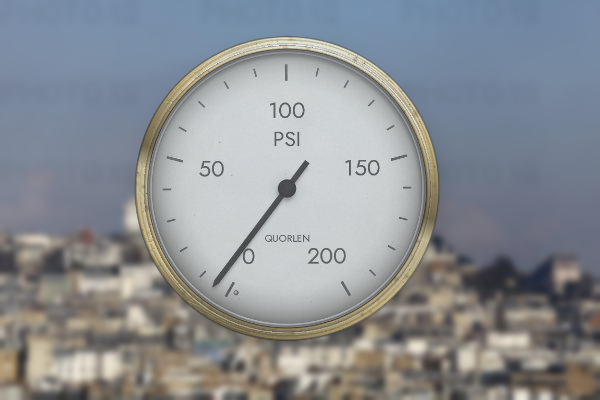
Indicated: 5
